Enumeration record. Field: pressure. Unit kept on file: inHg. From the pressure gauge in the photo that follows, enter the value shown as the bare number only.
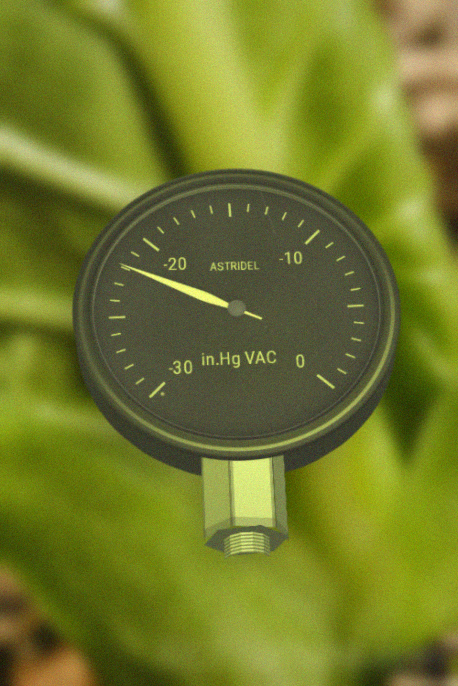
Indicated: -22
